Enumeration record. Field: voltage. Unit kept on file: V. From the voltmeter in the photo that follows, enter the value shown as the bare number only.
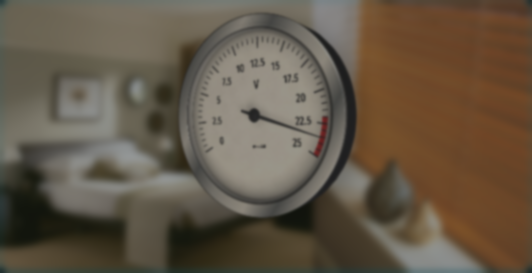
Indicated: 23.5
